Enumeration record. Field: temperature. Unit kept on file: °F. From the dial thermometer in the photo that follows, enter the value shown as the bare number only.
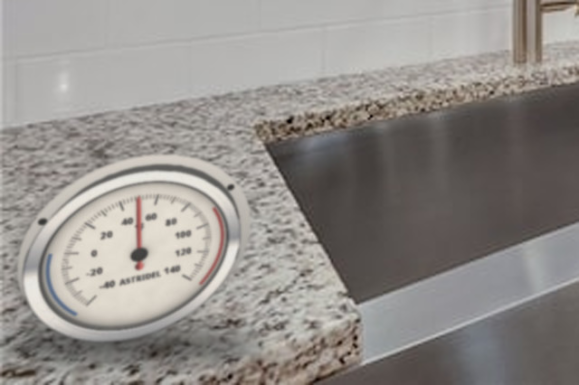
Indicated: 50
